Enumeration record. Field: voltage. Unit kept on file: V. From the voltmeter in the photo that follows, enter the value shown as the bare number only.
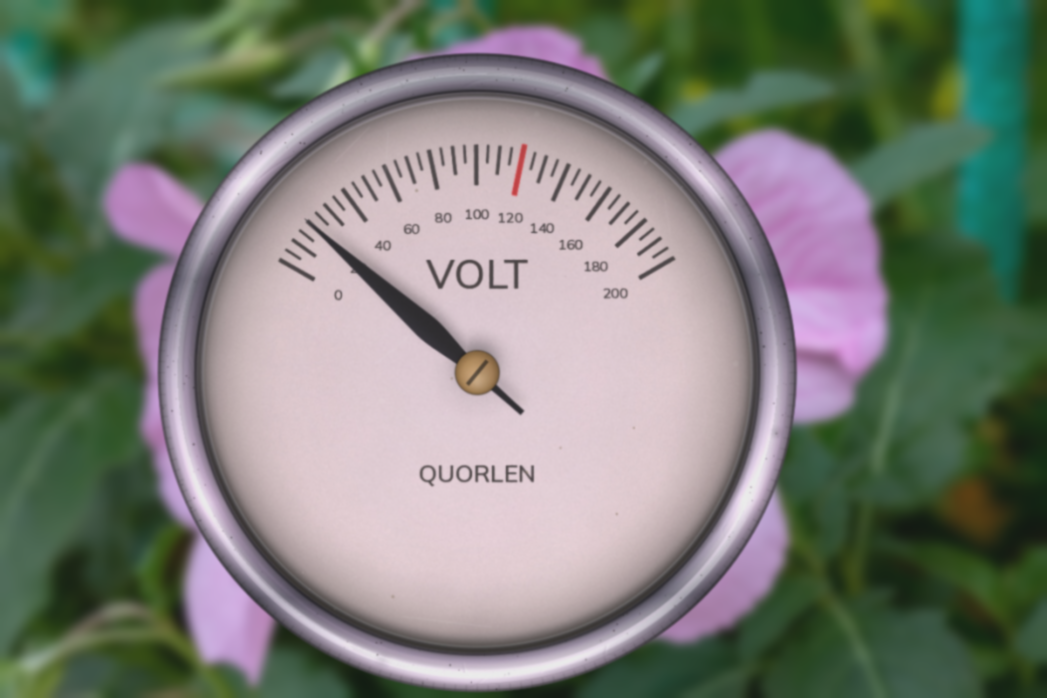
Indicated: 20
